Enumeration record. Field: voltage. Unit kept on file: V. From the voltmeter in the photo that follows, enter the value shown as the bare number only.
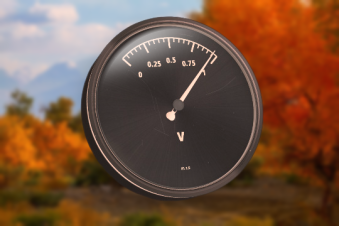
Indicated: 0.95
